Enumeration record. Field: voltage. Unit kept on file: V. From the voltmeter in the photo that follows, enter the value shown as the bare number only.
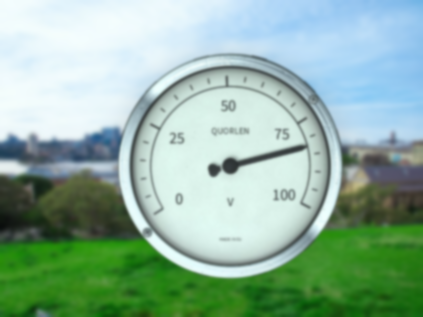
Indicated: 82.5
